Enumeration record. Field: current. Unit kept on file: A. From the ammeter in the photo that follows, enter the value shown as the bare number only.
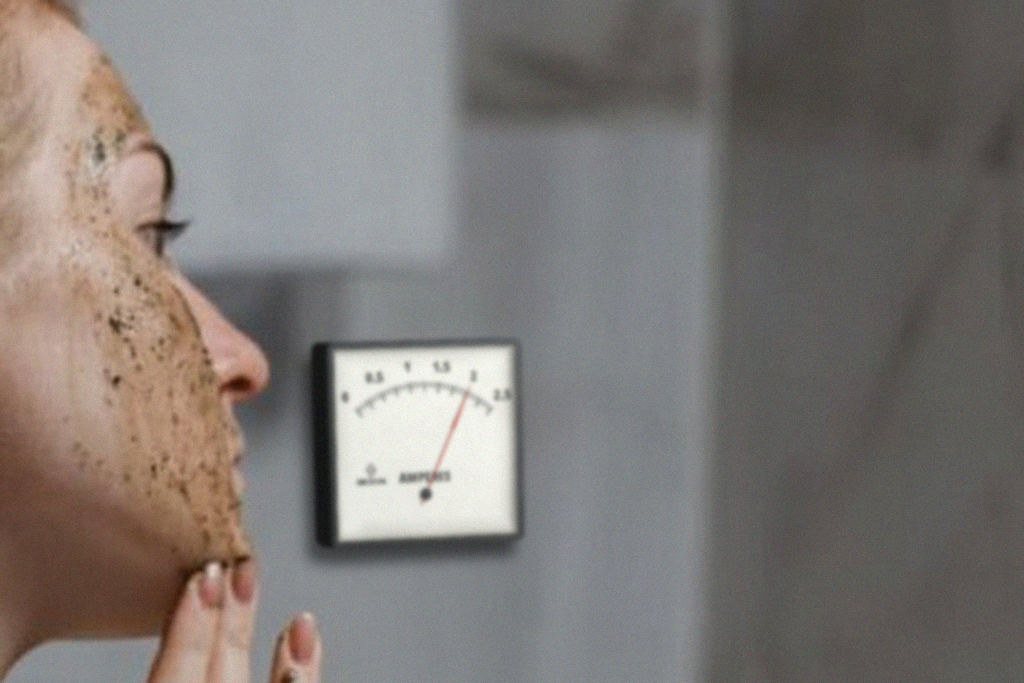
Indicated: 2
